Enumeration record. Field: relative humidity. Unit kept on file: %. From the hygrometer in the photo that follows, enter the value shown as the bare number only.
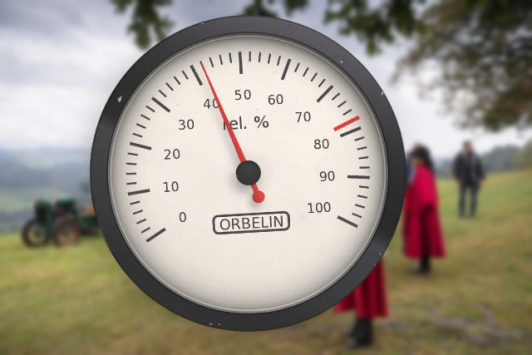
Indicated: 42
